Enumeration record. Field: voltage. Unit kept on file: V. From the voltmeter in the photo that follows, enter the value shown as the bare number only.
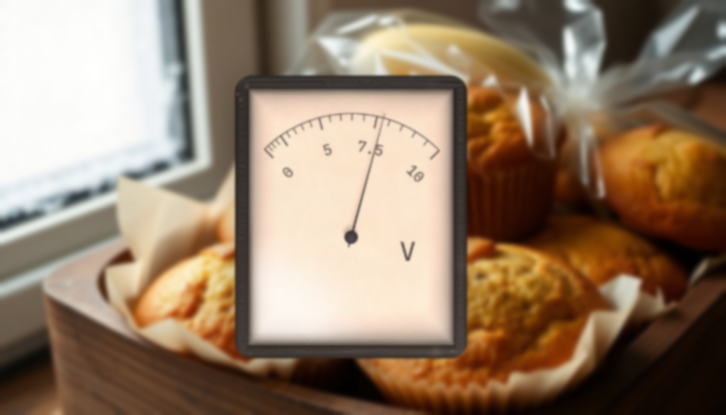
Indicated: 7.75
